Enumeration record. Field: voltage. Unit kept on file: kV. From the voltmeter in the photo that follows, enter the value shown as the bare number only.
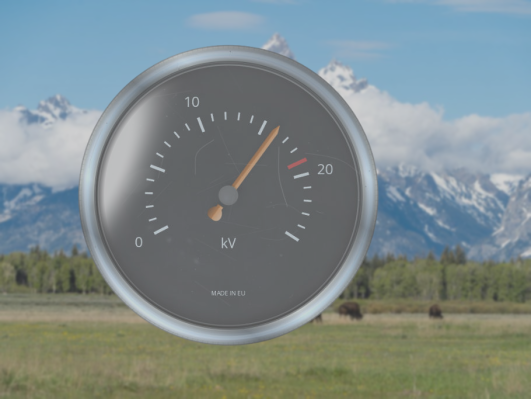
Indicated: 16
